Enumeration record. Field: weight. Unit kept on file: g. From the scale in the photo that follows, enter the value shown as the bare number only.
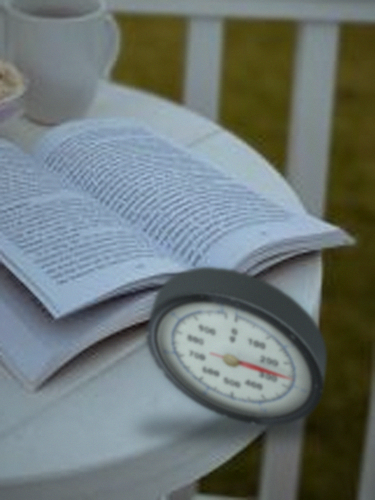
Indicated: 250
